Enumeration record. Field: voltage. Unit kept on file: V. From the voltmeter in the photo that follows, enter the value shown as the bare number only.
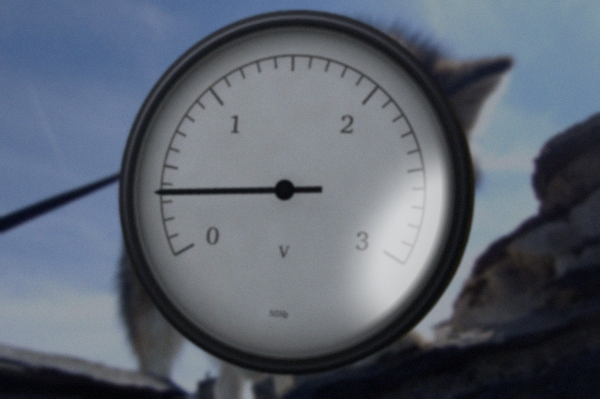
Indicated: 0.35
